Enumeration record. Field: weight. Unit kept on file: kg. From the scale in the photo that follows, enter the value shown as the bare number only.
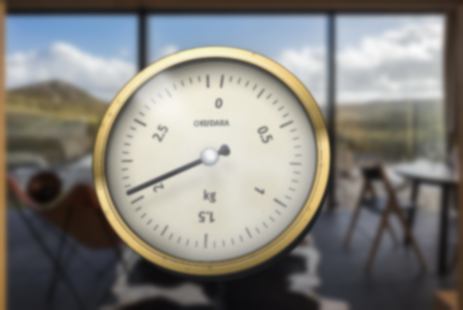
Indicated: 2.05
